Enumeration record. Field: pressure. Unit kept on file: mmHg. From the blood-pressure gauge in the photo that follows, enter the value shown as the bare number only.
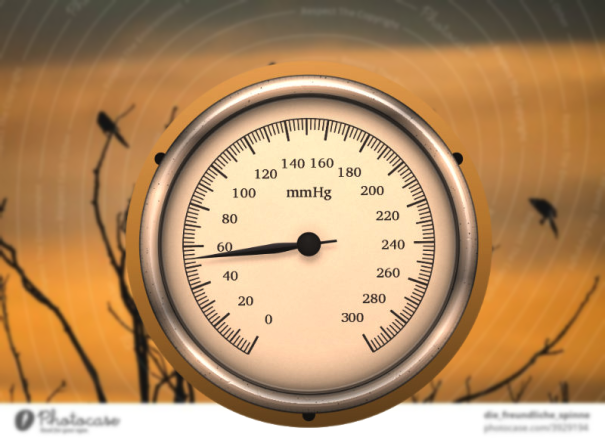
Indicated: 54
